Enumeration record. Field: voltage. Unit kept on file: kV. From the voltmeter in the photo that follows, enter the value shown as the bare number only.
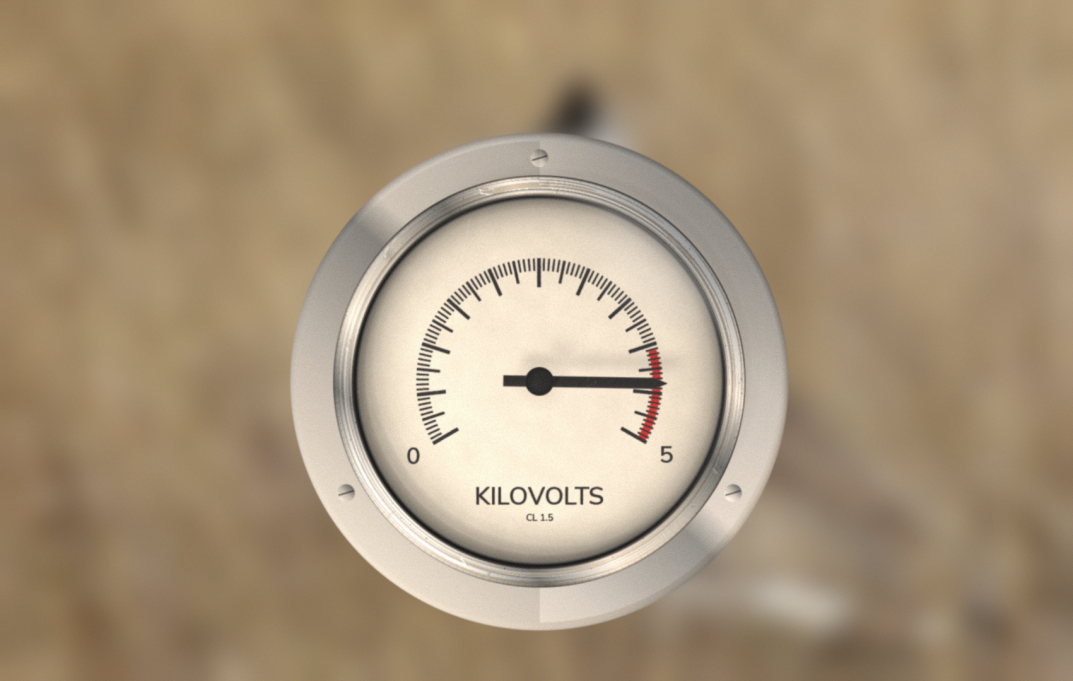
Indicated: 4.4
